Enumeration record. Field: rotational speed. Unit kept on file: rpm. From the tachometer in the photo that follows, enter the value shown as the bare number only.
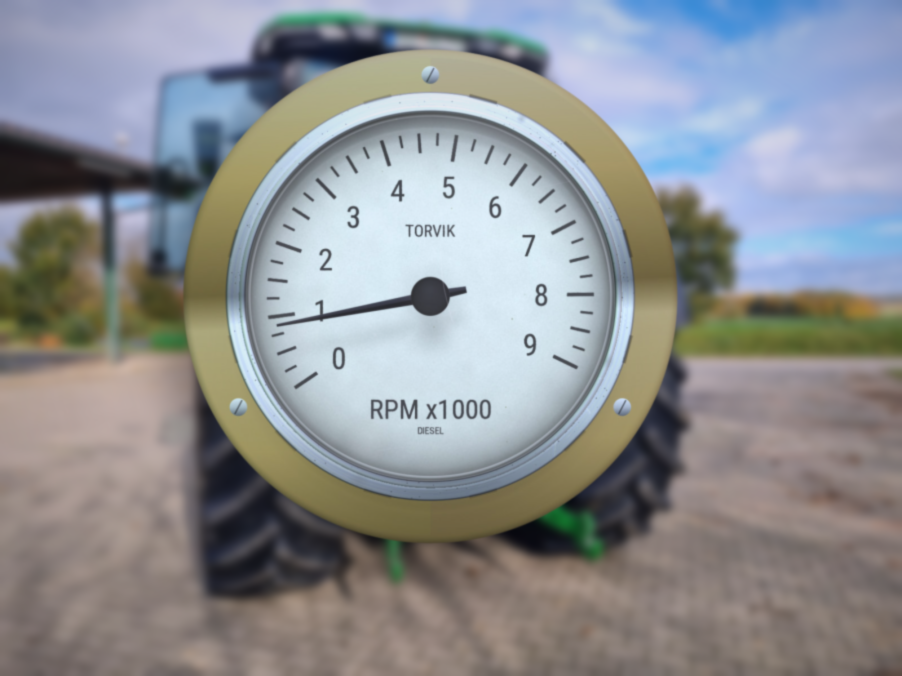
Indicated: 875
